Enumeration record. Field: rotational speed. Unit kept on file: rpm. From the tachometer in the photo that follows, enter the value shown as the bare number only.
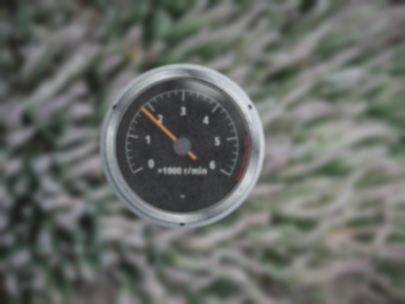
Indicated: 1800
